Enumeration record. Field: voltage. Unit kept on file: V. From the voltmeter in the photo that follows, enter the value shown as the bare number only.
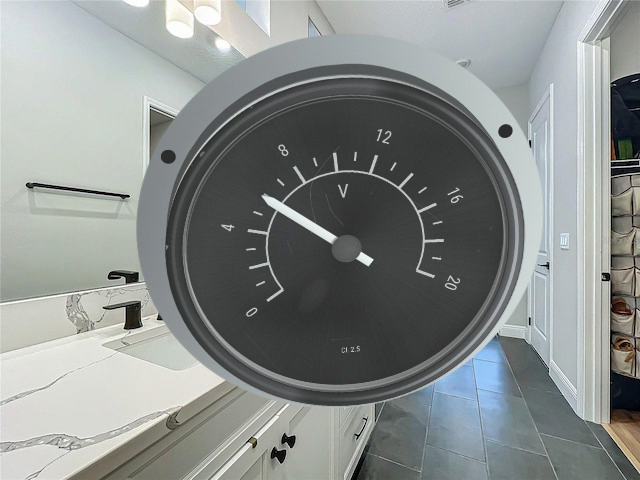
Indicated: 6
